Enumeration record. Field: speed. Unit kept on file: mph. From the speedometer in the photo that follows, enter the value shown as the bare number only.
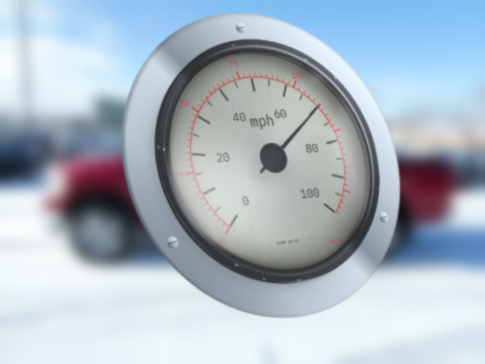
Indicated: 70
